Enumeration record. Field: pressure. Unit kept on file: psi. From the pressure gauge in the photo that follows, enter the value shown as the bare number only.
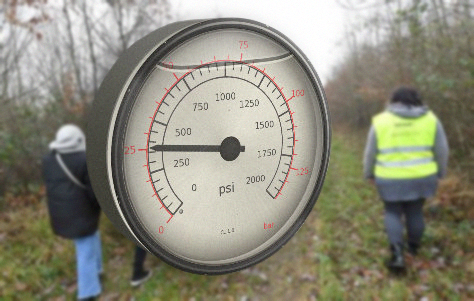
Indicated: 375
